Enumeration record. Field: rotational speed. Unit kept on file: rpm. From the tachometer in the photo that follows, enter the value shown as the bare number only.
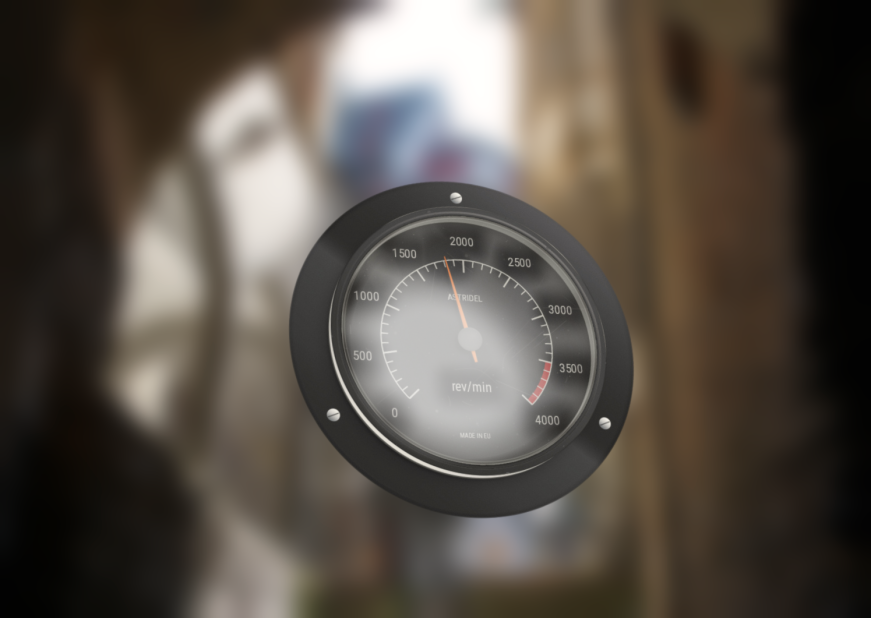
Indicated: 1800
